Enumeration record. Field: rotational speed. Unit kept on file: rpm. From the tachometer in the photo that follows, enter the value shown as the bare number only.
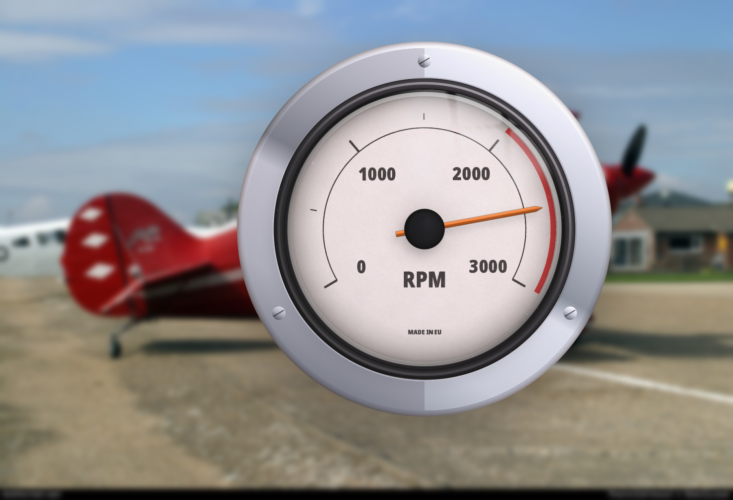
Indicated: 2500
